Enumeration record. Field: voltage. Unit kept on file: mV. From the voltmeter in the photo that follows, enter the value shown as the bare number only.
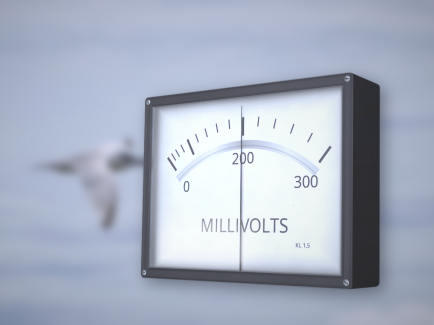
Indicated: 200
